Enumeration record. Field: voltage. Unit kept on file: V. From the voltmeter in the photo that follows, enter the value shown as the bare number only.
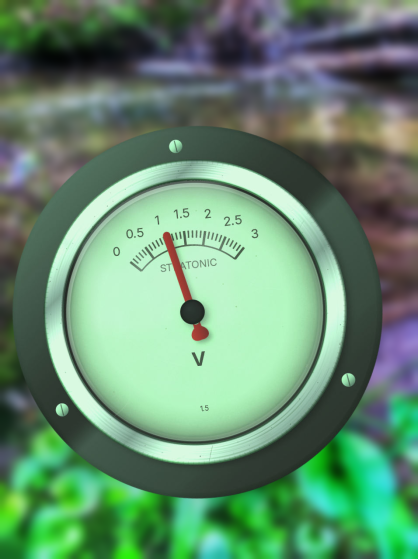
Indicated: 1.1
